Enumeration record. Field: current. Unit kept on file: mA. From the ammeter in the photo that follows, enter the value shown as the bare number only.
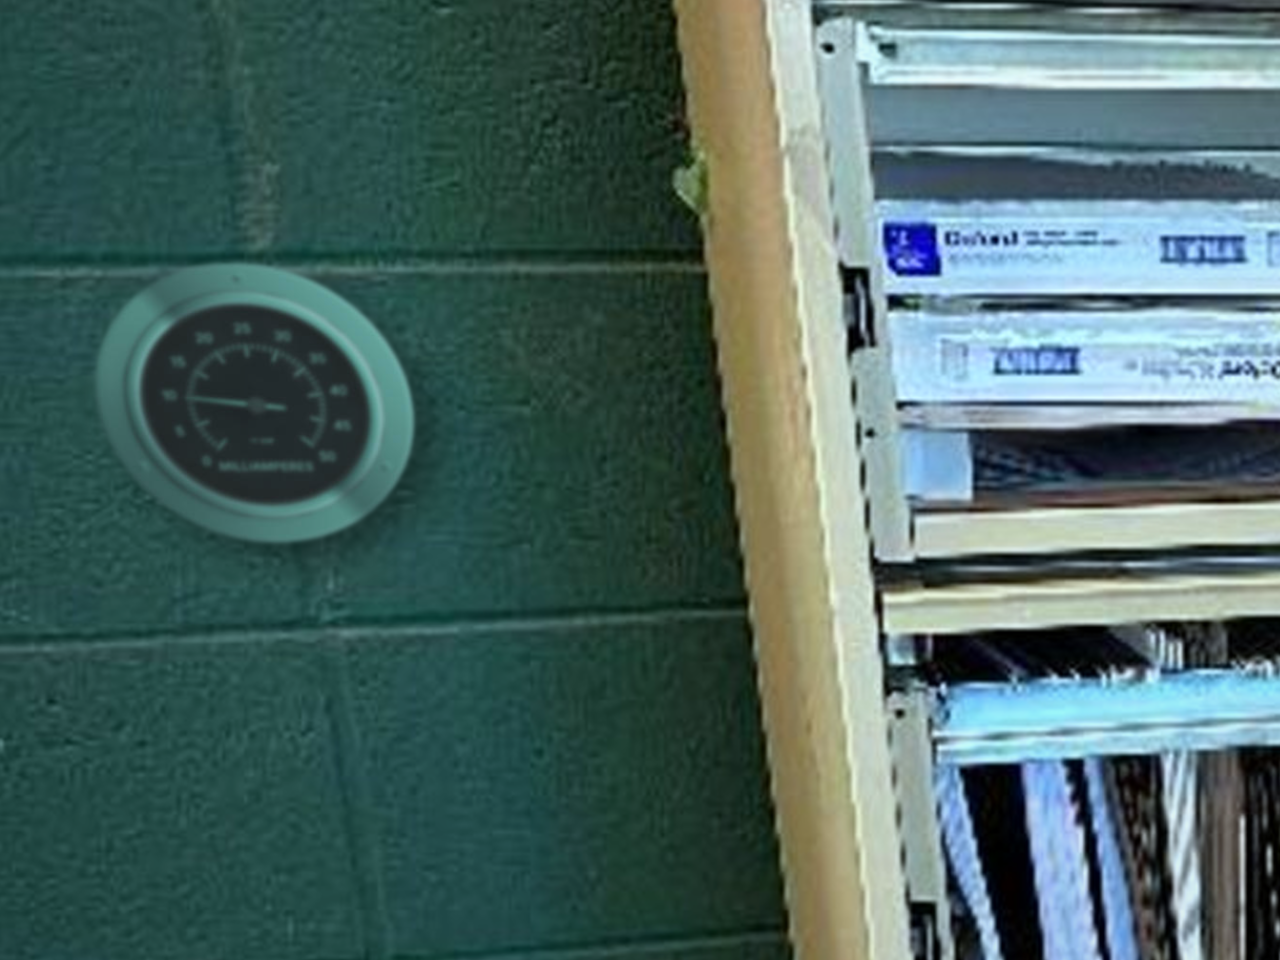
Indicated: 10
